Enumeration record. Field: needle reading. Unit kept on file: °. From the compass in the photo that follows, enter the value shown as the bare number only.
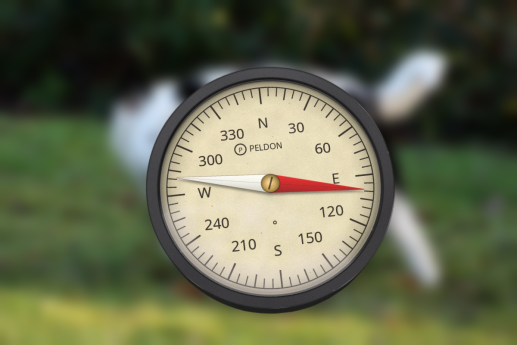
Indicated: 100
